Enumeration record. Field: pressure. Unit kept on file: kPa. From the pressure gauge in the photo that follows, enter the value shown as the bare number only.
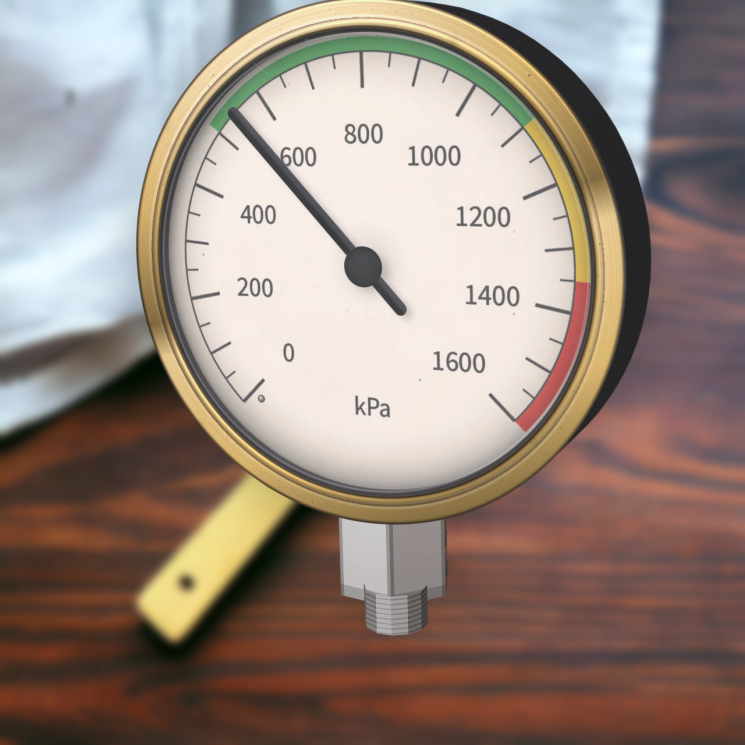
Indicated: 550
